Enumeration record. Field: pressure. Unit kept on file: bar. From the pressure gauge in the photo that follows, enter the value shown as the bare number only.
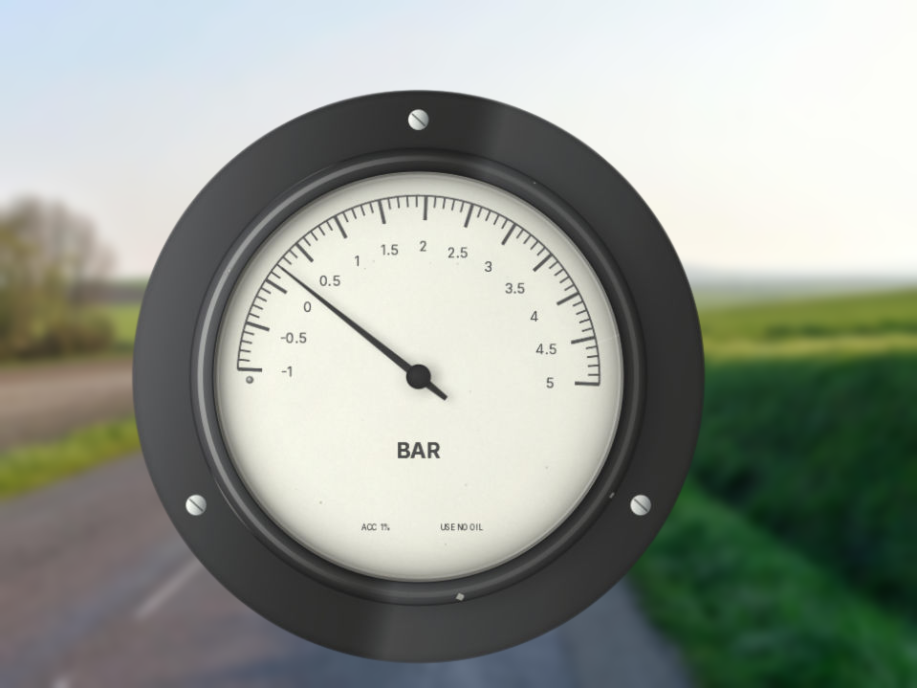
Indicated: 0.2
